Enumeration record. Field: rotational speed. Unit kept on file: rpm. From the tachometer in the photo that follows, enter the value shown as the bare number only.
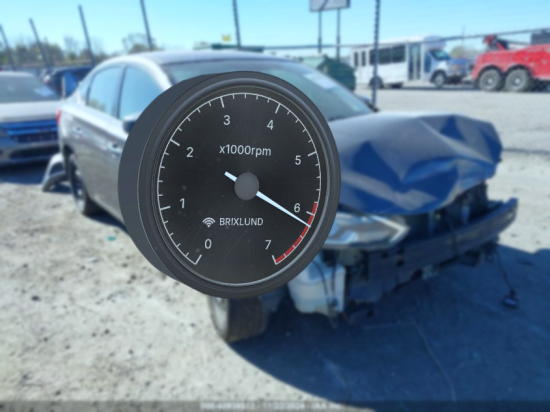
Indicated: 6200
